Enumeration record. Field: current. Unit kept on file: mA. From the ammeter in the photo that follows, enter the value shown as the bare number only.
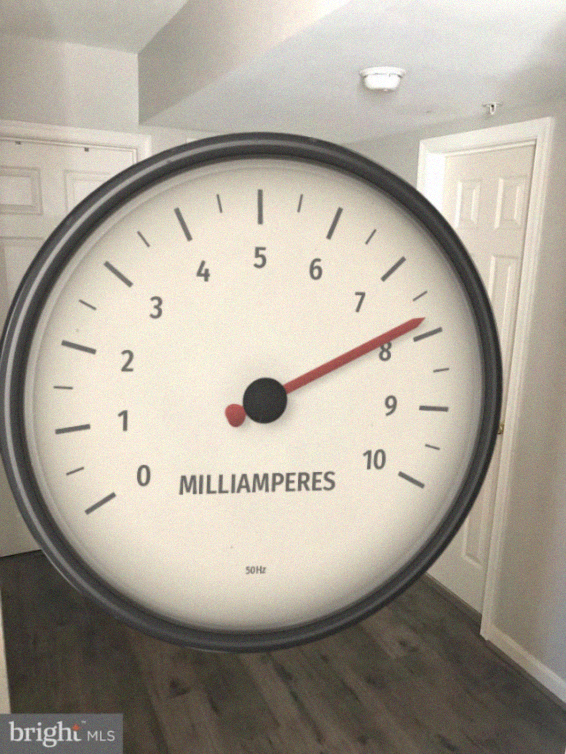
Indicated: 7.75
